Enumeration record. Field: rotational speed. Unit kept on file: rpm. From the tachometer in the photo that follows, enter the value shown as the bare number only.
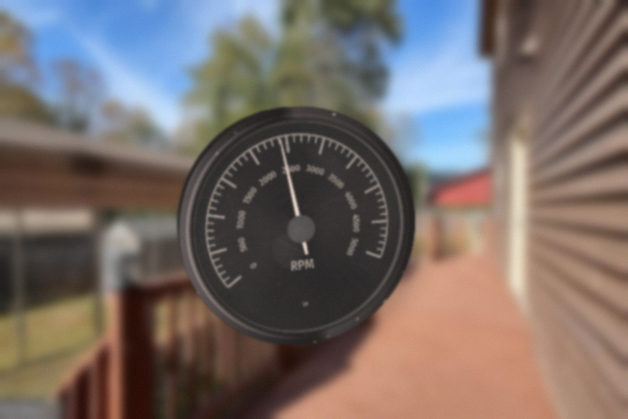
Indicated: 2400
